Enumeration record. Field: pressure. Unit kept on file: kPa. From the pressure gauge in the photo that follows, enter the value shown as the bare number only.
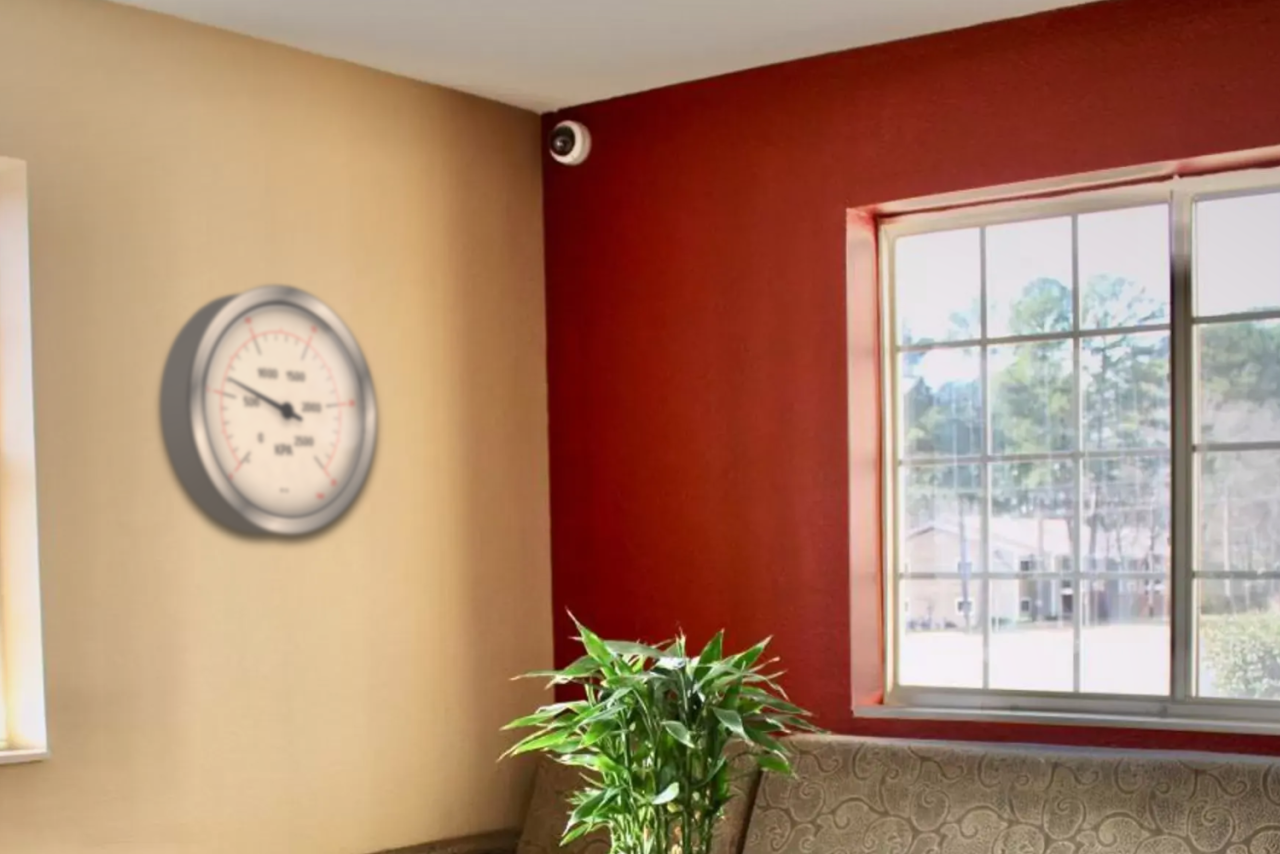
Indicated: 600
